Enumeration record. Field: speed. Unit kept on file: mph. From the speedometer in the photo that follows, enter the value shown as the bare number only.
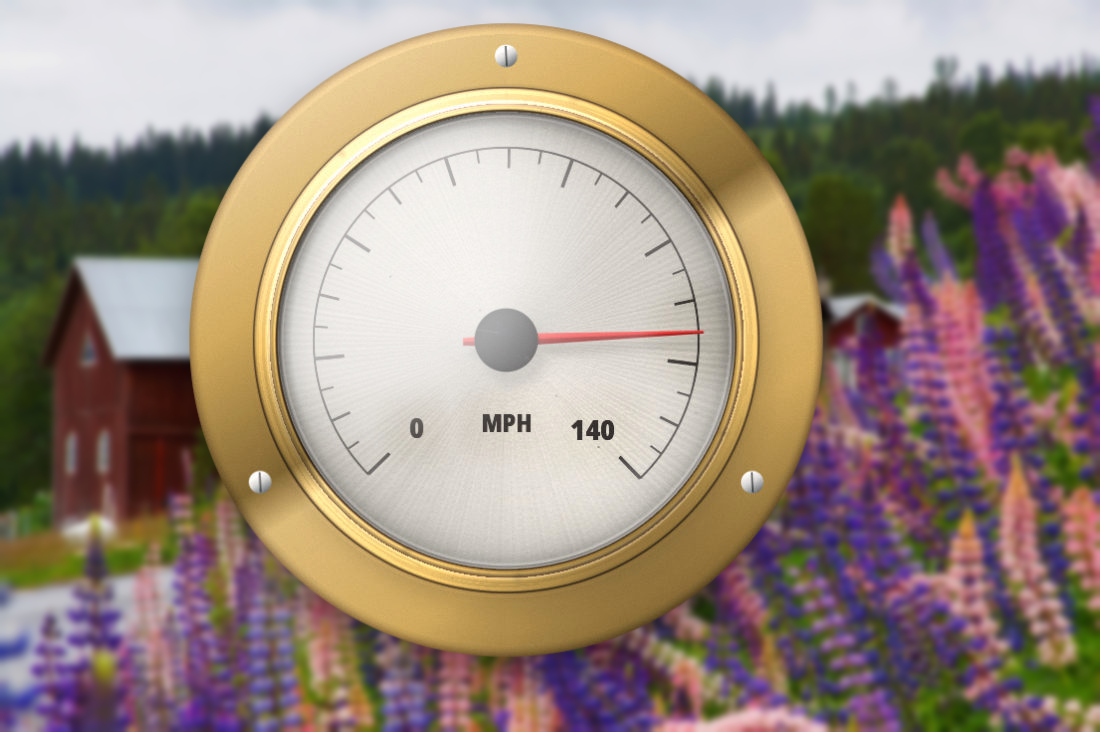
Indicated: 115
